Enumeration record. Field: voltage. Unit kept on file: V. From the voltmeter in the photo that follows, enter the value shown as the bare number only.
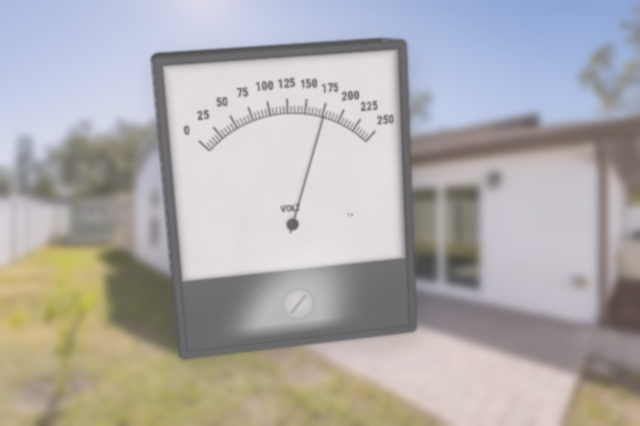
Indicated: 175
